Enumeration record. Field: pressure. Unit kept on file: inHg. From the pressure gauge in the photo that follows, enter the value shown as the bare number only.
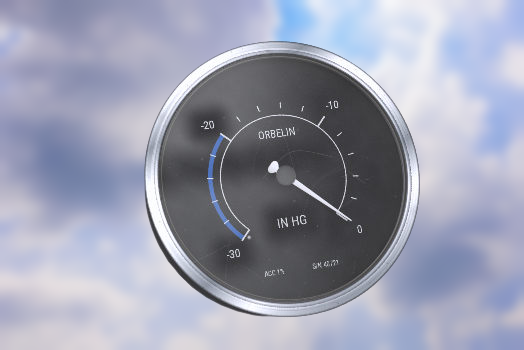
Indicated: 0
